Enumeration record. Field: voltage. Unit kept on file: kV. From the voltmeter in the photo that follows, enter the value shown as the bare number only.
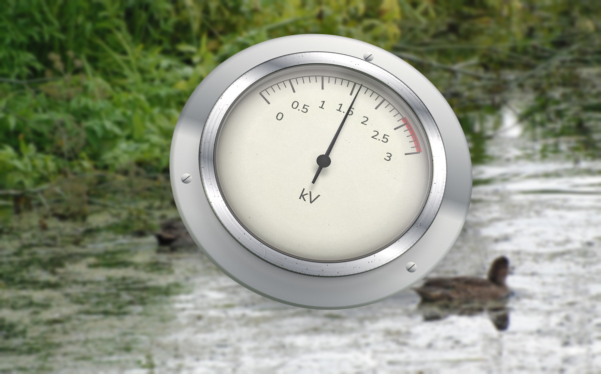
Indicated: 1.6
